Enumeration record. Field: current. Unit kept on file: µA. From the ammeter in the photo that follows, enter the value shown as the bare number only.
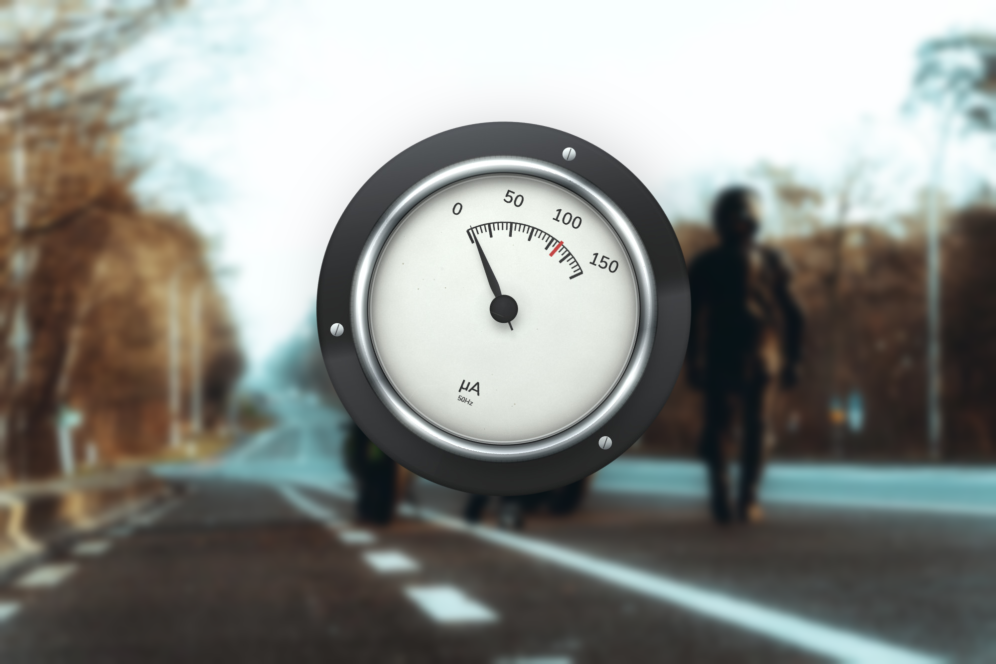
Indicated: 5
